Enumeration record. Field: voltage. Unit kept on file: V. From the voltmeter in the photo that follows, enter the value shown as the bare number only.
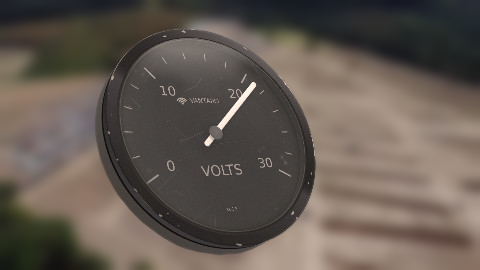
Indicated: 21
